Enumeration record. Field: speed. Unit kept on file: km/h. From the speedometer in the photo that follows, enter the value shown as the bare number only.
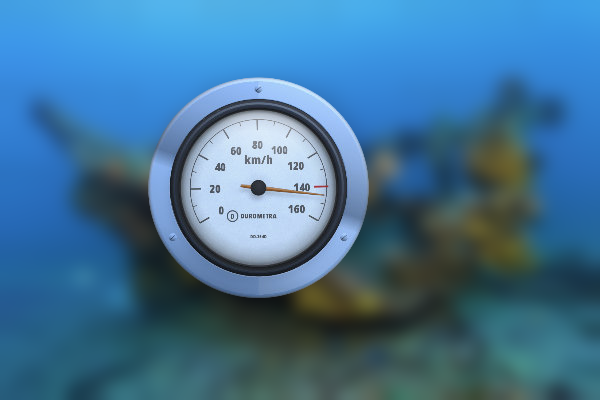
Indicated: 145
